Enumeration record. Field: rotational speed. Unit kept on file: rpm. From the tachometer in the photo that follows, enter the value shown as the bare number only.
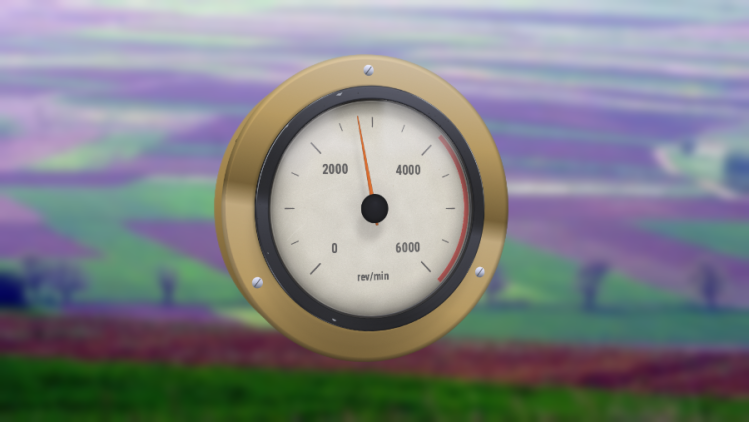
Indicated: 2750
